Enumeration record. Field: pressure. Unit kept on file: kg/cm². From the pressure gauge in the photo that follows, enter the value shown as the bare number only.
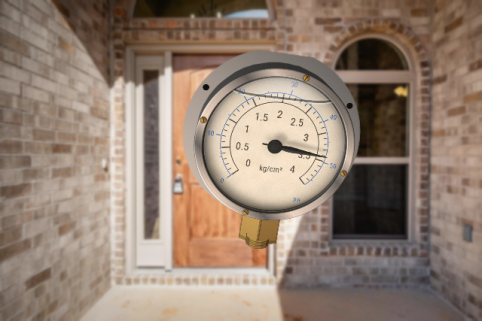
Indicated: 3.4
